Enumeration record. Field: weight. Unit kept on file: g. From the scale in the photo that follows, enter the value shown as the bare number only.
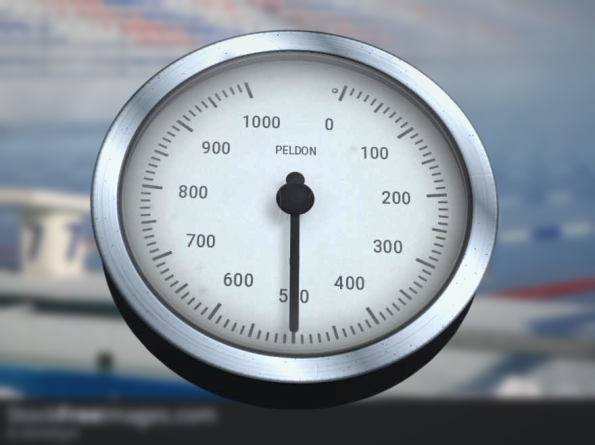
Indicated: 500
